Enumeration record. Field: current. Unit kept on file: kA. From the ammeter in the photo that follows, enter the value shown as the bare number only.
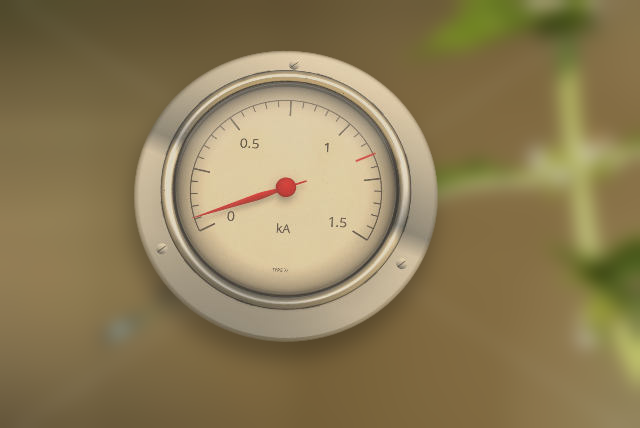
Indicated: 0.05
